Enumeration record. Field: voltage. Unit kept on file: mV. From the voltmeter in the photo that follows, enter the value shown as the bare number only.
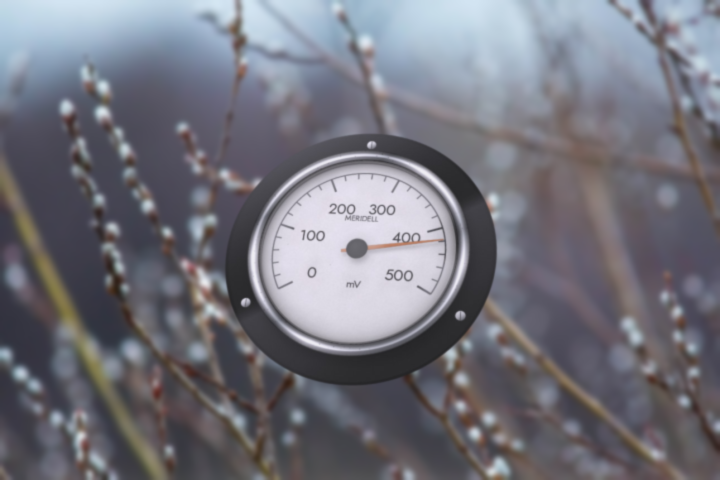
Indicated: 420
